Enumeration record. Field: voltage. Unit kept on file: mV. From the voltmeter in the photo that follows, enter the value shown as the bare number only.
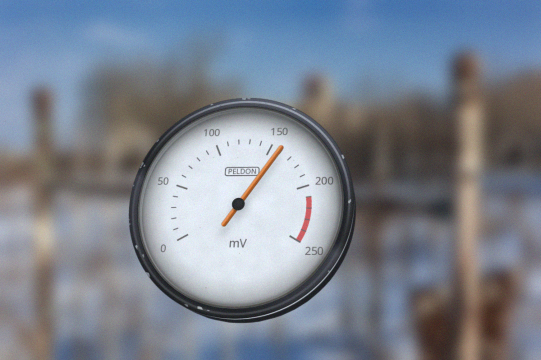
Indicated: 160
